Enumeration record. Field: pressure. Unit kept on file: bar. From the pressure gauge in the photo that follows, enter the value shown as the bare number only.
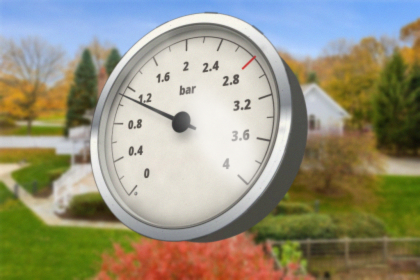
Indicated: 1.1
